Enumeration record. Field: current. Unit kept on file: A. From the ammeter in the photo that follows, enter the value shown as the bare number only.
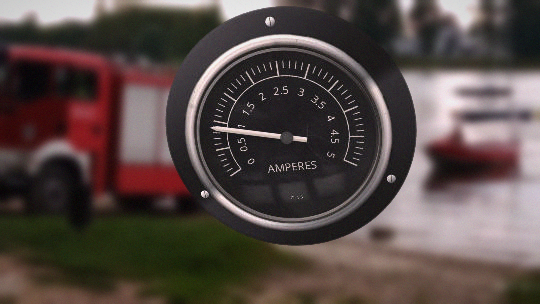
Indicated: 0.9
